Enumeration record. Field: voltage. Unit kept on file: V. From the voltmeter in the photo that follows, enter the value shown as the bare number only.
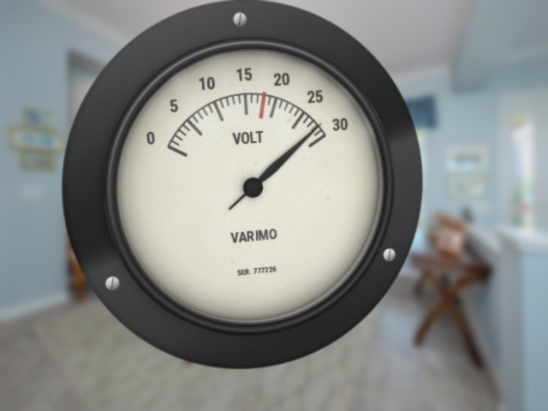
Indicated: 28
